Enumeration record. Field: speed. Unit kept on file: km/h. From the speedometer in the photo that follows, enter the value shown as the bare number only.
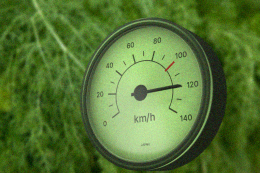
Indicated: 120
